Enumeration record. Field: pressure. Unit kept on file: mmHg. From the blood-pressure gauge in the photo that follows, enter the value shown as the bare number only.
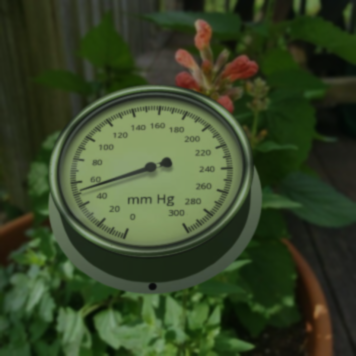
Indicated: 50
